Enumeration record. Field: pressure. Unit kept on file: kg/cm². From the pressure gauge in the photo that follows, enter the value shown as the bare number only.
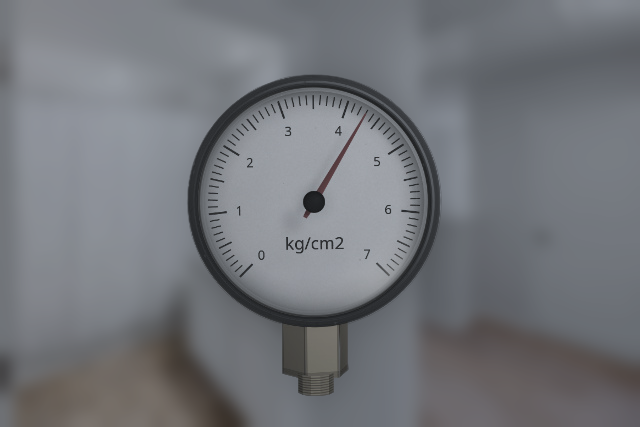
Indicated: 4.3
